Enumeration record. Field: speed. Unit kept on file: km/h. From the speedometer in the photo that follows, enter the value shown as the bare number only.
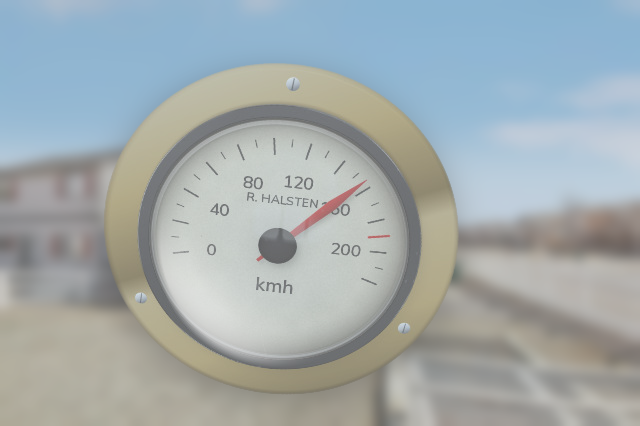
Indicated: 155
